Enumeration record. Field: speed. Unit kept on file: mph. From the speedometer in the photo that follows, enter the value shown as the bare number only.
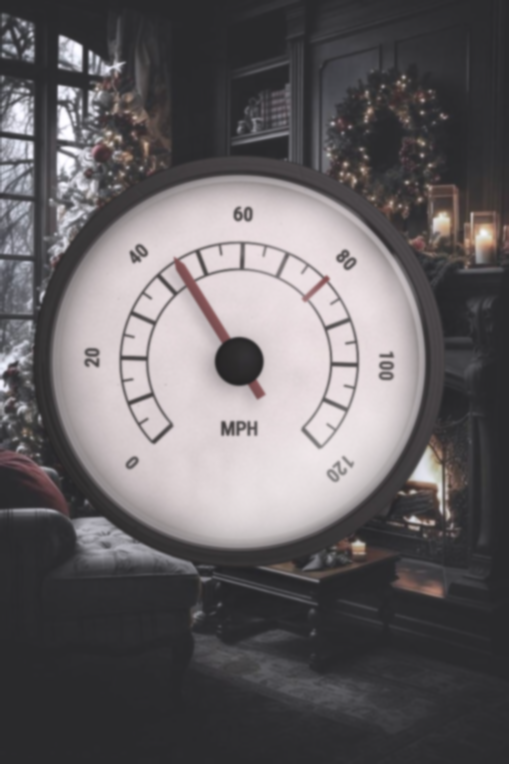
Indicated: 45
